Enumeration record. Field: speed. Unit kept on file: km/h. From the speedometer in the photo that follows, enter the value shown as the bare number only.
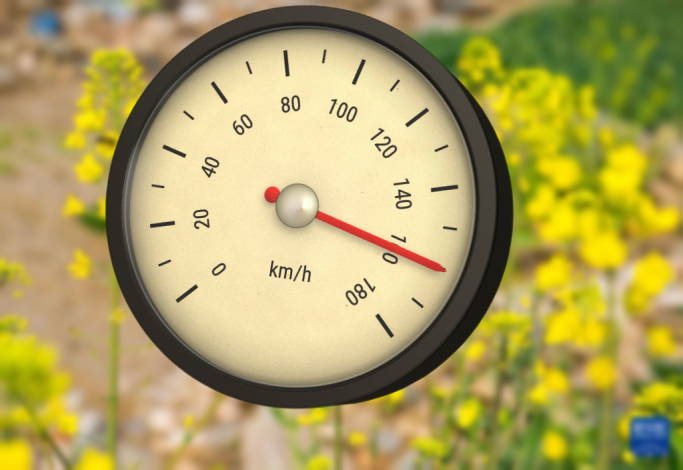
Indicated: 160
